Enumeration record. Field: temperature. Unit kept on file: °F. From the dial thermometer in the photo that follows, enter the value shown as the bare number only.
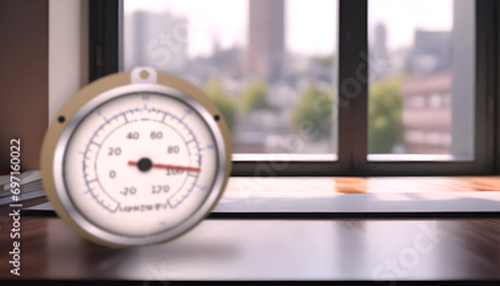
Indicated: 96
